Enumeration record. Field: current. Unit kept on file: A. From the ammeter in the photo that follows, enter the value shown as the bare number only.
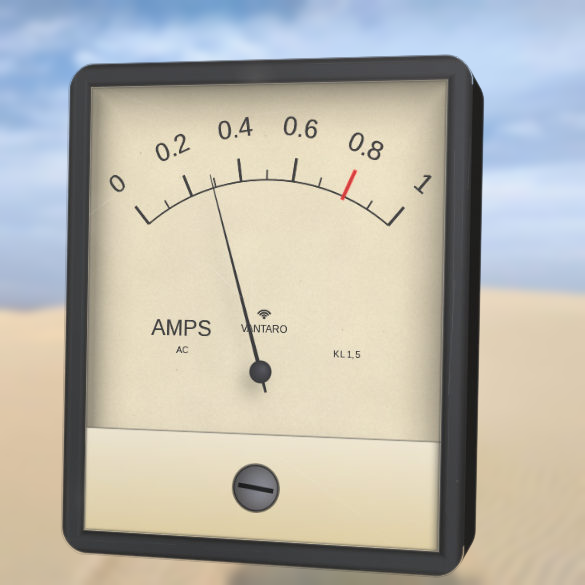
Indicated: 0.3
